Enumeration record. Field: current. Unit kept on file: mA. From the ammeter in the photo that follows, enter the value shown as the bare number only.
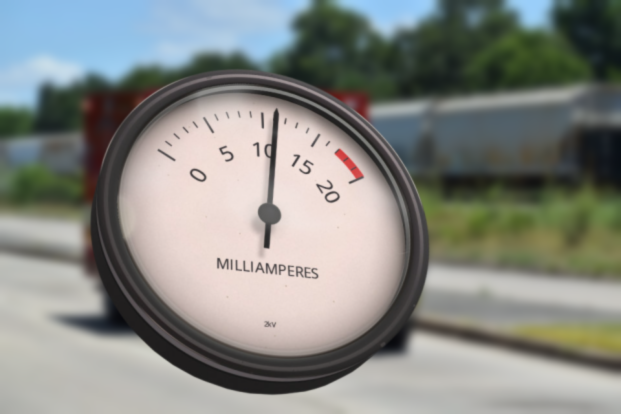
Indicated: 11
